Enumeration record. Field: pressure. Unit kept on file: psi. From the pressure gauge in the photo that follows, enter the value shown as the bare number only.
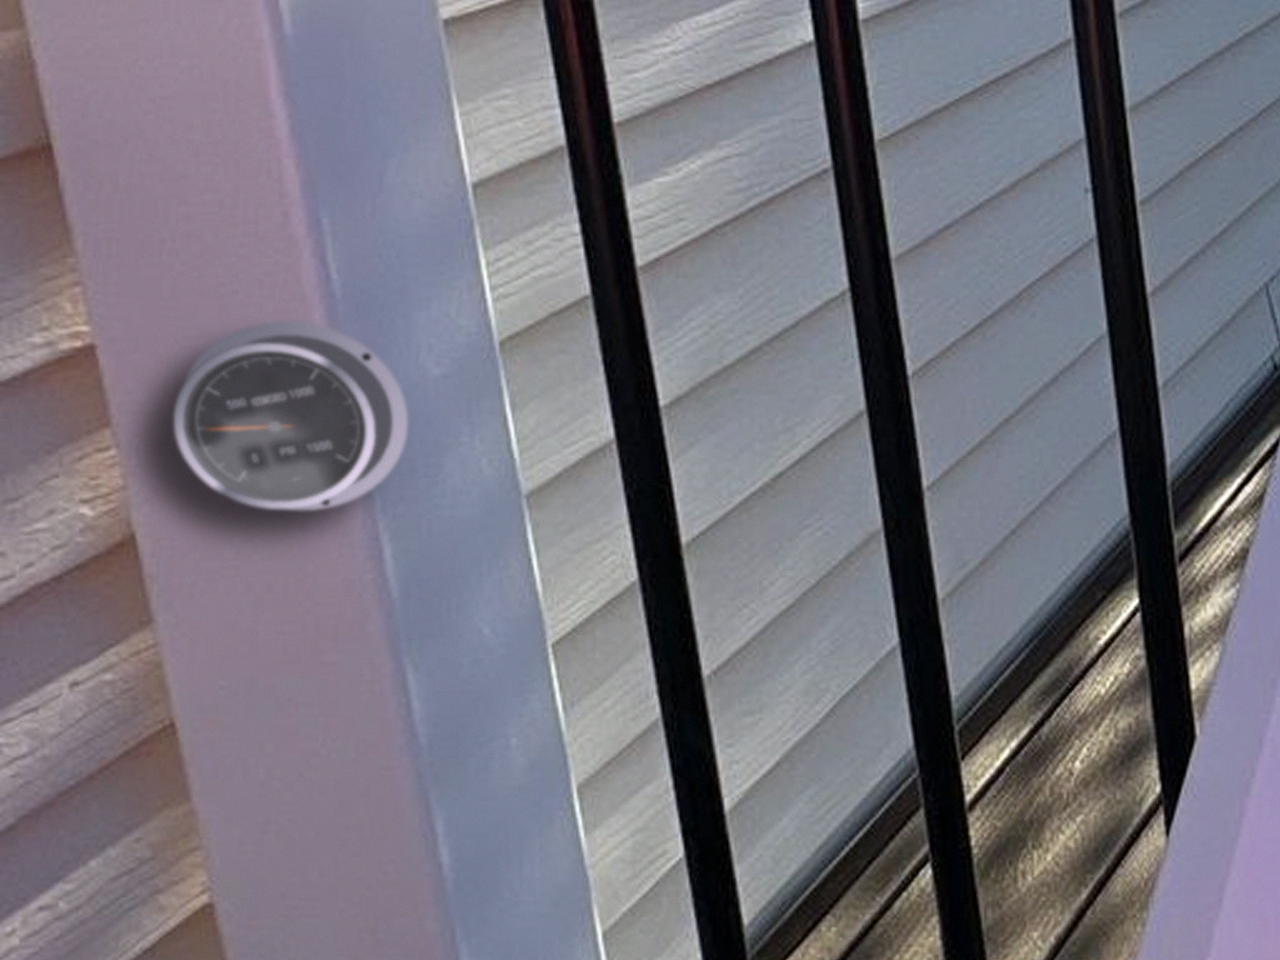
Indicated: 300
